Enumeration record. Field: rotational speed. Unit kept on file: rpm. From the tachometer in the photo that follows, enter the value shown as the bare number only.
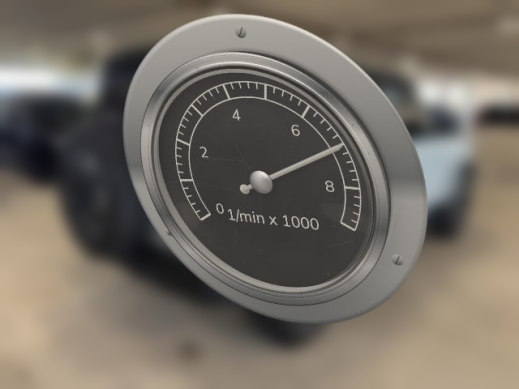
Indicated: 7000
